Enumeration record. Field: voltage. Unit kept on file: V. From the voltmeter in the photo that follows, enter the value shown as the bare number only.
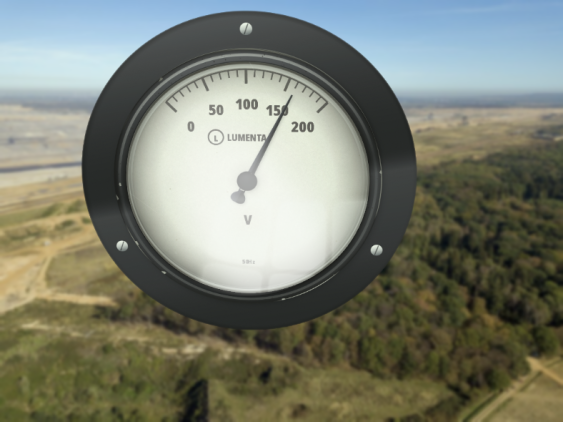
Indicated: 160
